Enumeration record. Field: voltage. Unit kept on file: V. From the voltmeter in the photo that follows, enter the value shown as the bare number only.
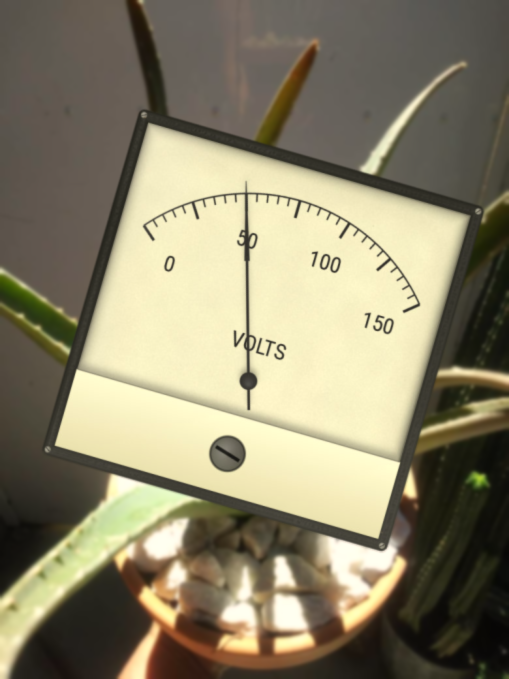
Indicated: 50
